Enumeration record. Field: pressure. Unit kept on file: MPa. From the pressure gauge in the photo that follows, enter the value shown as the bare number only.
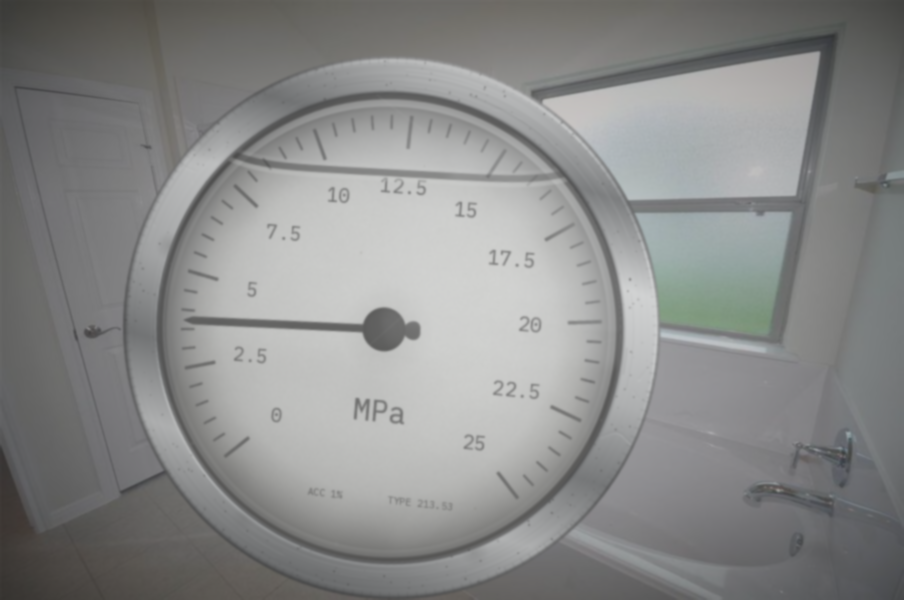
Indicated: 3.75
